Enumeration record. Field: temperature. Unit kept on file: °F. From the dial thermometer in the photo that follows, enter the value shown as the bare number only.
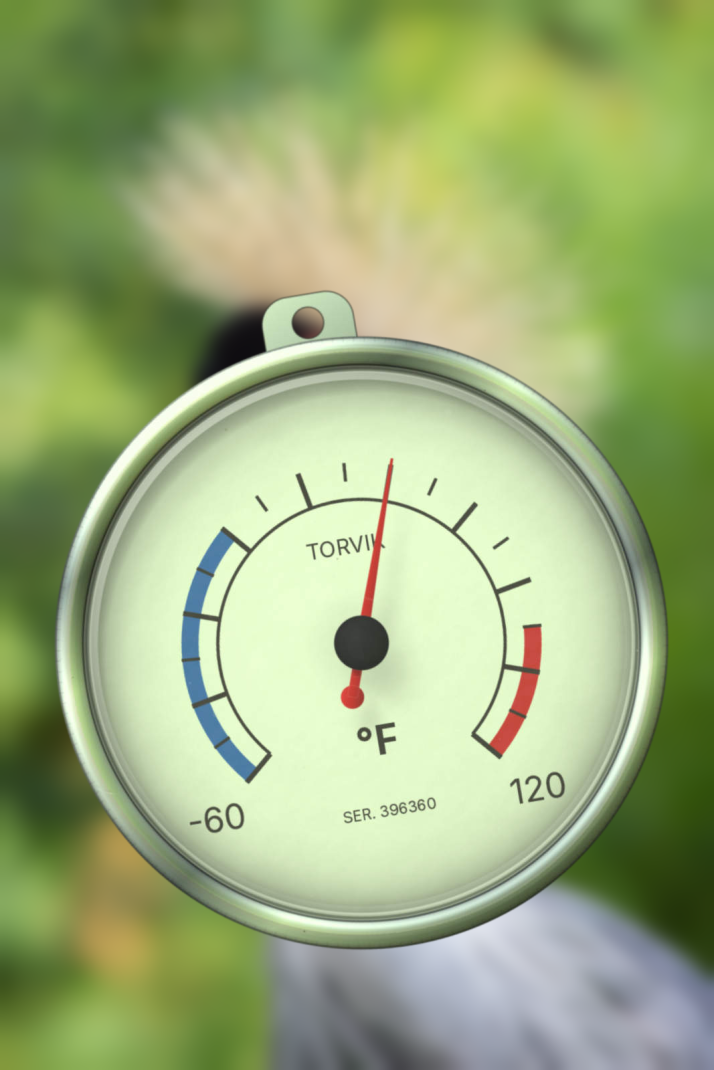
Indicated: 40
